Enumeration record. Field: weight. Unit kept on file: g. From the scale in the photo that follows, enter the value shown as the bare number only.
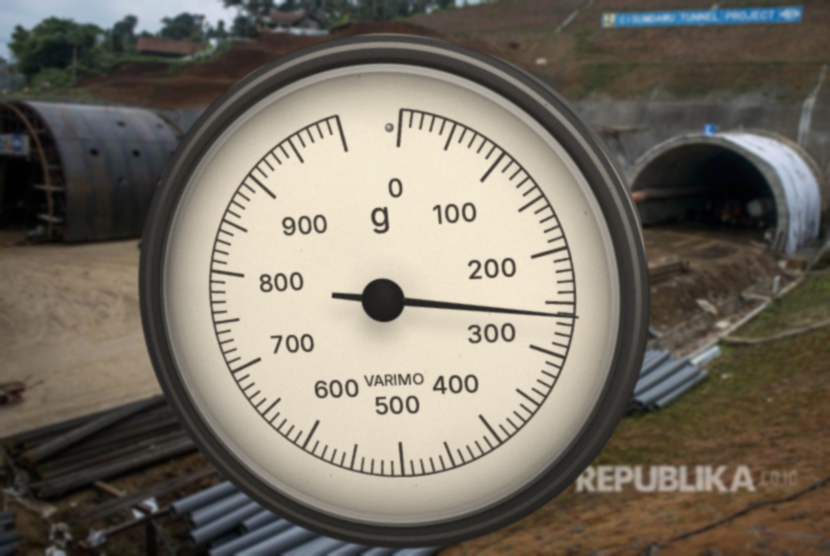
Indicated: 260
